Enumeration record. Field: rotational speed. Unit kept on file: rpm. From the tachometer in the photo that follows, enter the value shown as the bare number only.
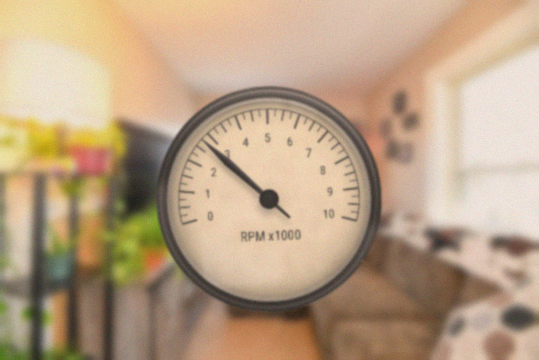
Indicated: 2750
